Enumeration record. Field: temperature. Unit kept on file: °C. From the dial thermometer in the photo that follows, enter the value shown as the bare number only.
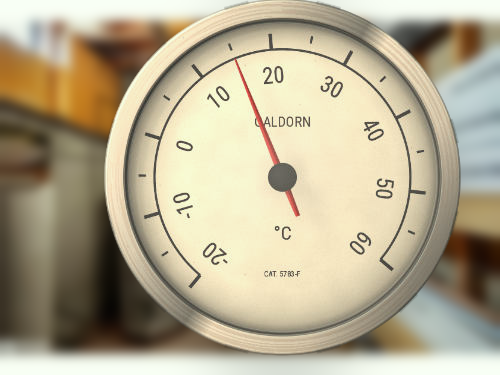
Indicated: 15
